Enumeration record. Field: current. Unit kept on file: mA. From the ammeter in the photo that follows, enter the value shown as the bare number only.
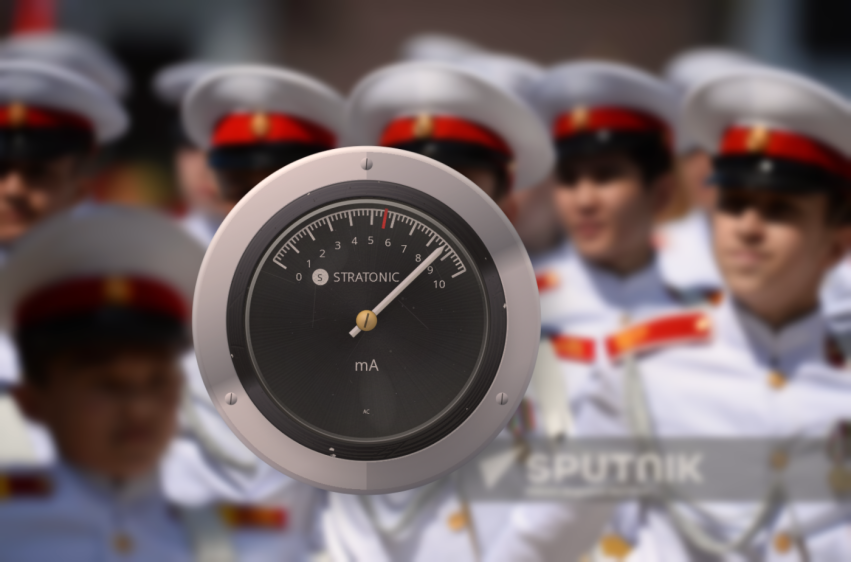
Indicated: 8.6
